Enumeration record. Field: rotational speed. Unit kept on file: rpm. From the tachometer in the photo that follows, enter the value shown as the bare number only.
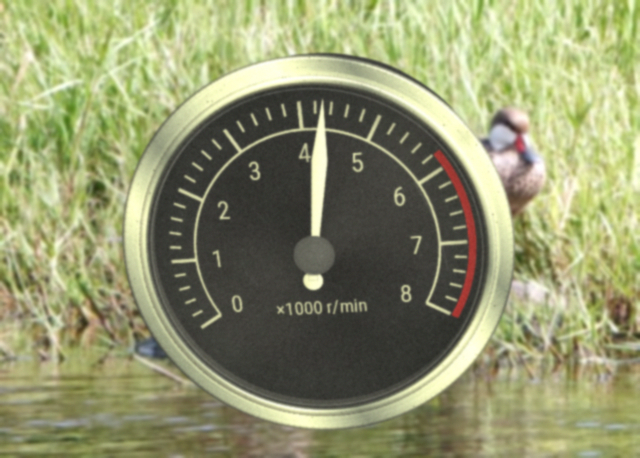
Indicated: 4300
